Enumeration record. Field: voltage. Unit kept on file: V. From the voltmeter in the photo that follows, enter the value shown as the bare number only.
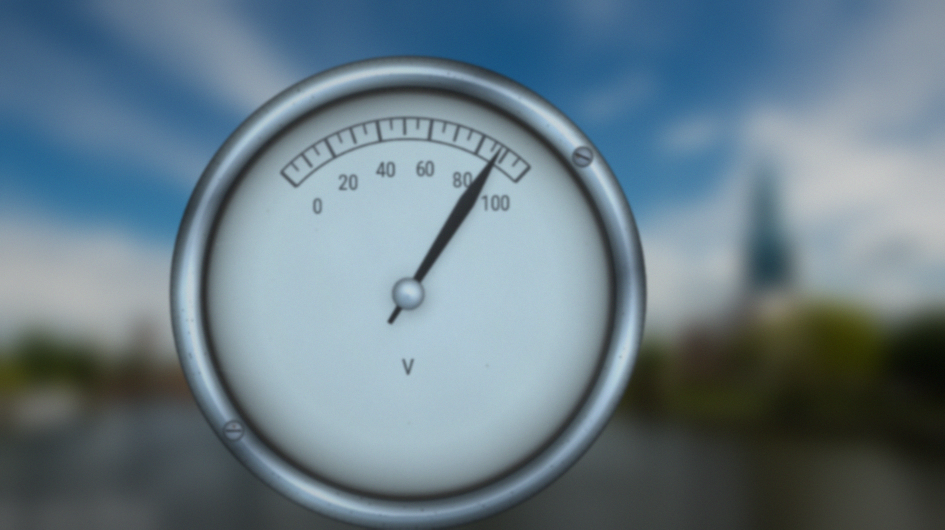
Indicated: 87.5
